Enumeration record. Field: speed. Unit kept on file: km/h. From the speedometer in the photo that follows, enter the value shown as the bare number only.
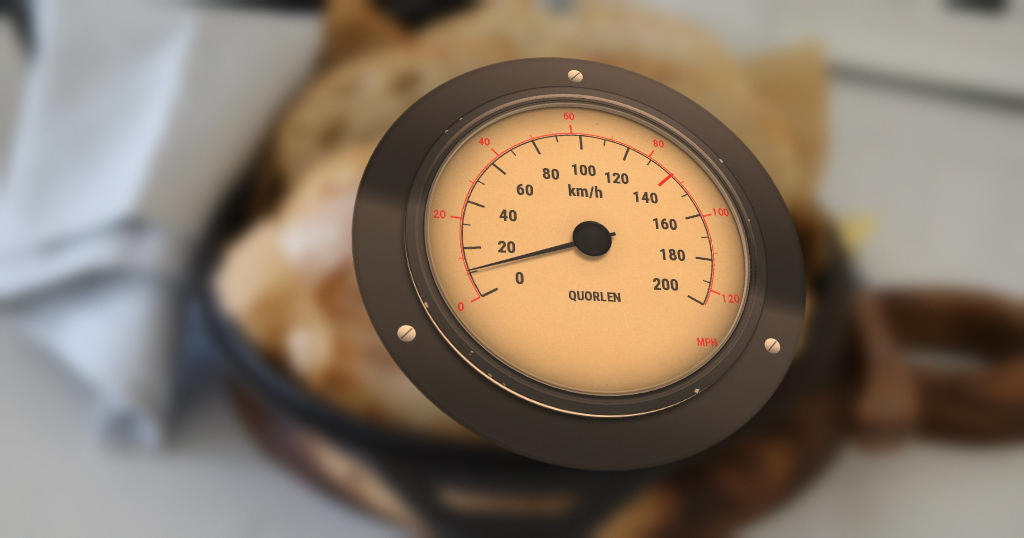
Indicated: 10
